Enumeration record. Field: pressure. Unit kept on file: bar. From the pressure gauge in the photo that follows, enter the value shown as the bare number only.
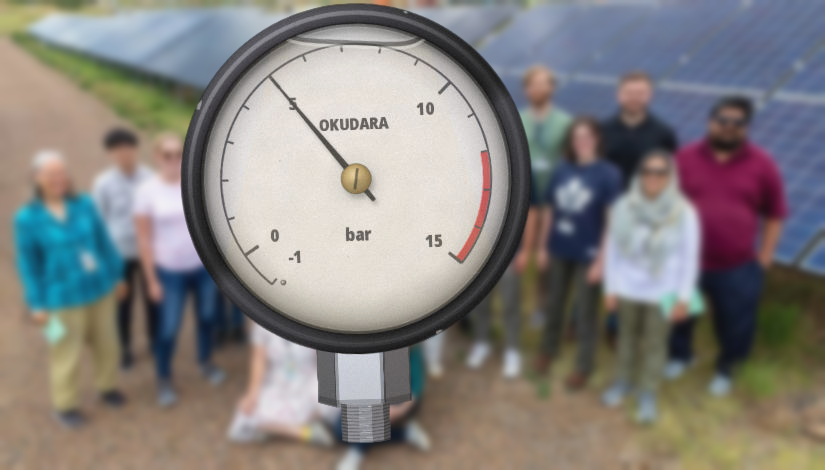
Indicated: 5
